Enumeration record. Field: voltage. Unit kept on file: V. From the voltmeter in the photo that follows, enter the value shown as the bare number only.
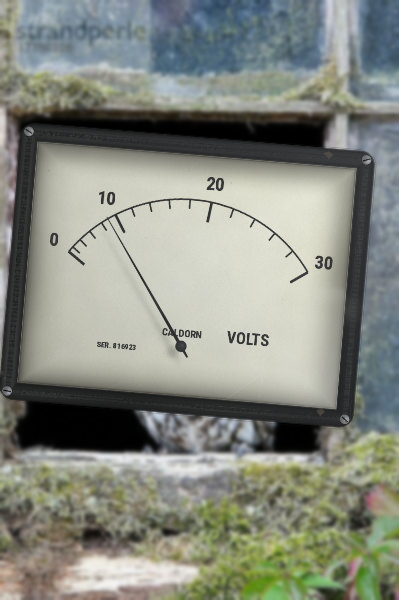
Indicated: 9
